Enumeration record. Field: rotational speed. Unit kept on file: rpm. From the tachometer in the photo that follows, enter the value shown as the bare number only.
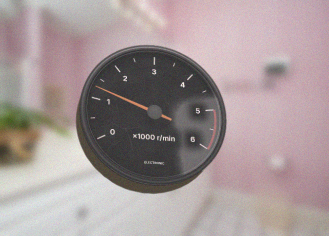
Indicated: 1250
